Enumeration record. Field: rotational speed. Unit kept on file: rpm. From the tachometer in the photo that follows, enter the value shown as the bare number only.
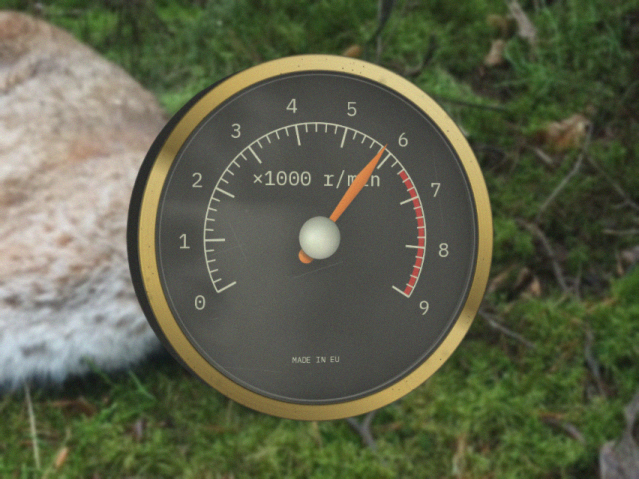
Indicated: 5800
